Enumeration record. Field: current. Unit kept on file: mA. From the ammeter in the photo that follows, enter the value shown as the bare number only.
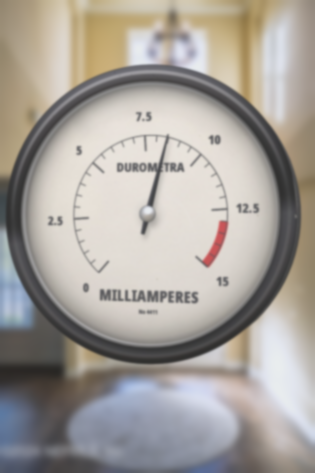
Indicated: 8.5
